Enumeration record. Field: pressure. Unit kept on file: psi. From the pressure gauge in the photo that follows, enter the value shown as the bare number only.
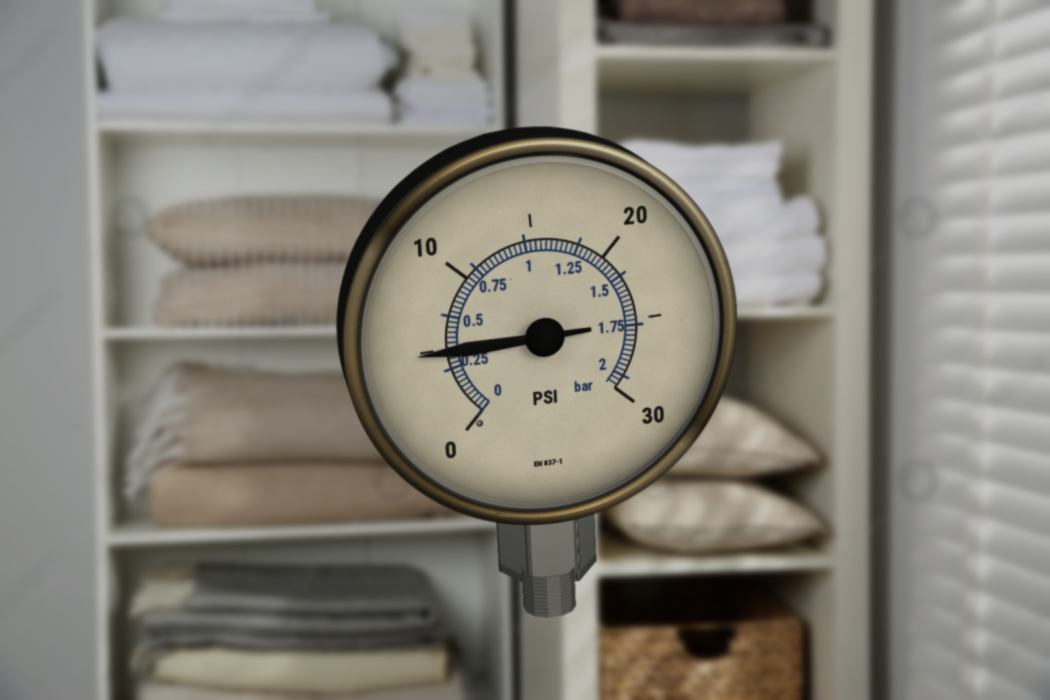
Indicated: 5
